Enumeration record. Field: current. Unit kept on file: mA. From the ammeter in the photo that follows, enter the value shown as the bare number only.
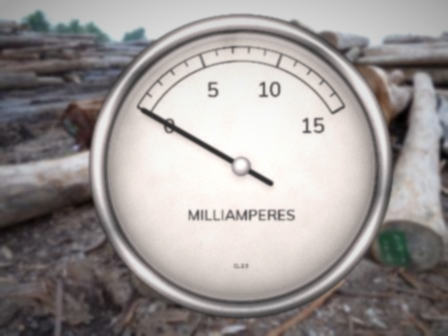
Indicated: 0
